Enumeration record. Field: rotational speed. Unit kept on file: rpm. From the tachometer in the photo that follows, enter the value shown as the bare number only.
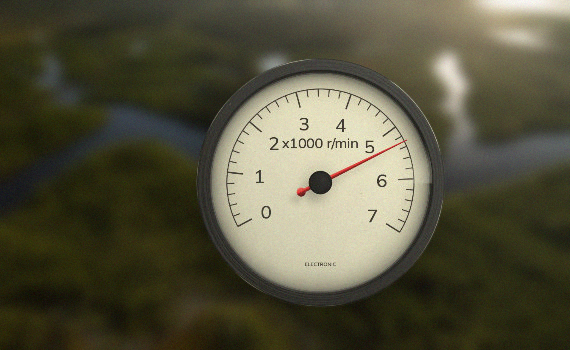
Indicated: 5300
